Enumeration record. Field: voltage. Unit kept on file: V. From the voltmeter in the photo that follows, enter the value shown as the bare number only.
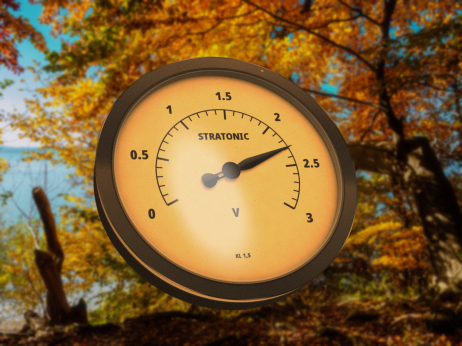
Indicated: 2.3
